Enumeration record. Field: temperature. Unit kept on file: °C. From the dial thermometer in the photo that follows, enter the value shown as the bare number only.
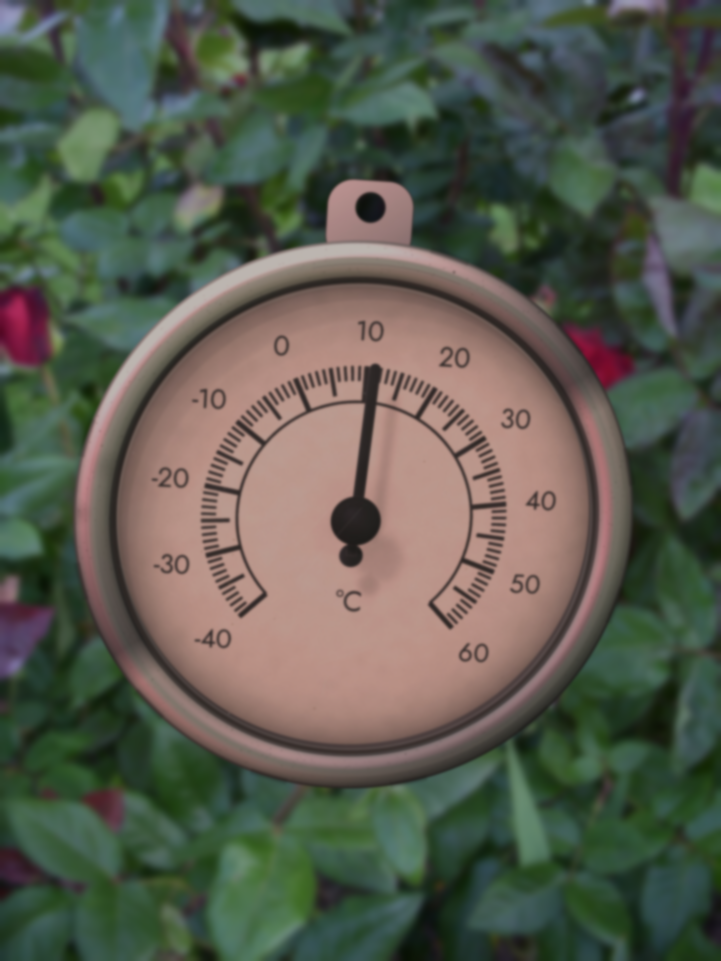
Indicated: 11
